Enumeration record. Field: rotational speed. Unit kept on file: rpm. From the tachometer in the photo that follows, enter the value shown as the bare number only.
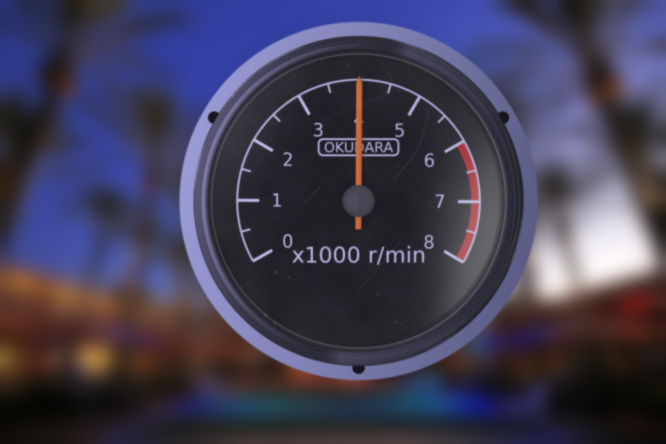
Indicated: 4000
